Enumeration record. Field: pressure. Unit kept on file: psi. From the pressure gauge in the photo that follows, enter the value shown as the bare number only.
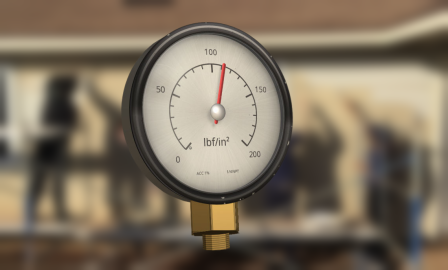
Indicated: 110
